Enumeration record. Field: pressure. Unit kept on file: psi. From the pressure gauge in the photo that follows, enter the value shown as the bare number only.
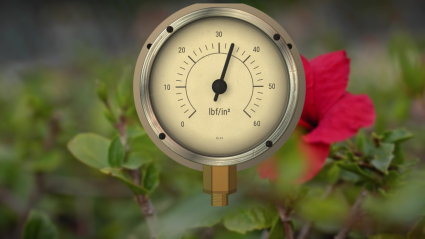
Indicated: 34
